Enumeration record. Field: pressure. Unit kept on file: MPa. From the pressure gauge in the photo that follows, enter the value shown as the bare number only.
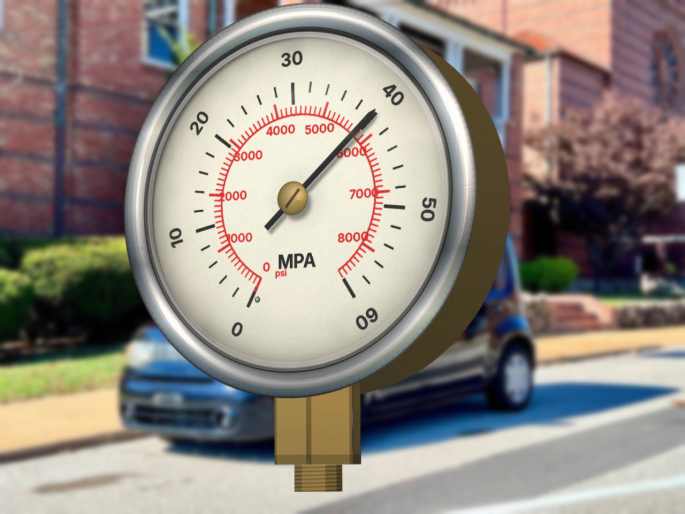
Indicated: 40
